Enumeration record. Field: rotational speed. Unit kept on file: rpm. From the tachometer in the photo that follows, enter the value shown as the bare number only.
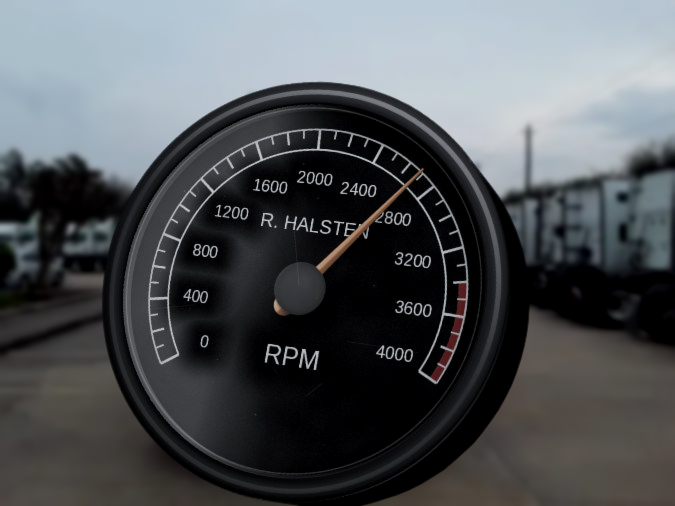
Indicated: 2700
